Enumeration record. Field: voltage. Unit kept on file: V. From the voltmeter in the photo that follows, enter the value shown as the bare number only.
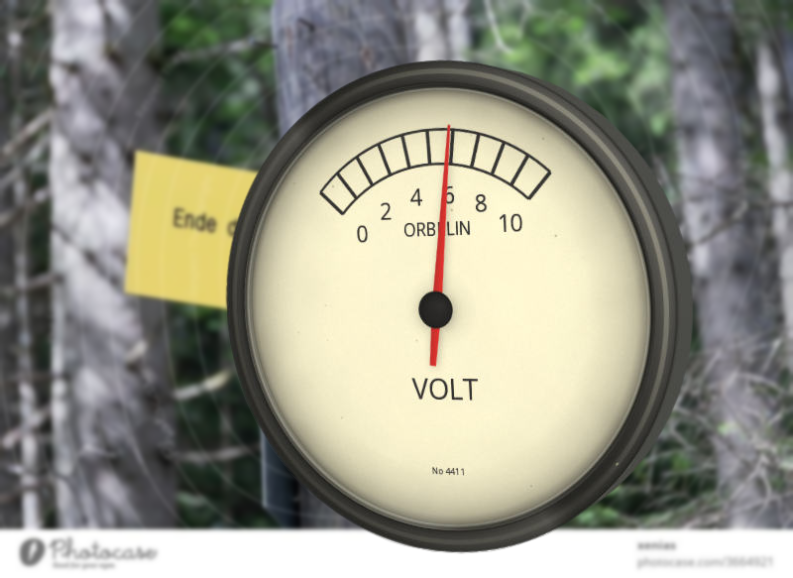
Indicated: 6
